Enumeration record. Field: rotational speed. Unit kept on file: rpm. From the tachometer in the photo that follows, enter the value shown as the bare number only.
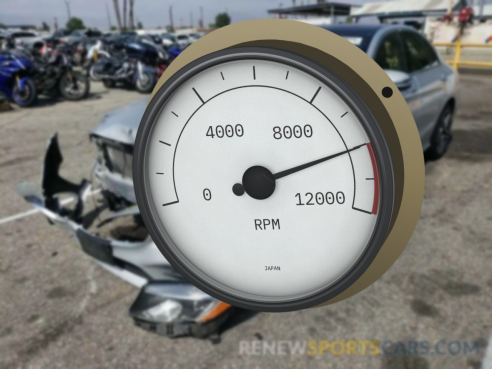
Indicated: 10000
